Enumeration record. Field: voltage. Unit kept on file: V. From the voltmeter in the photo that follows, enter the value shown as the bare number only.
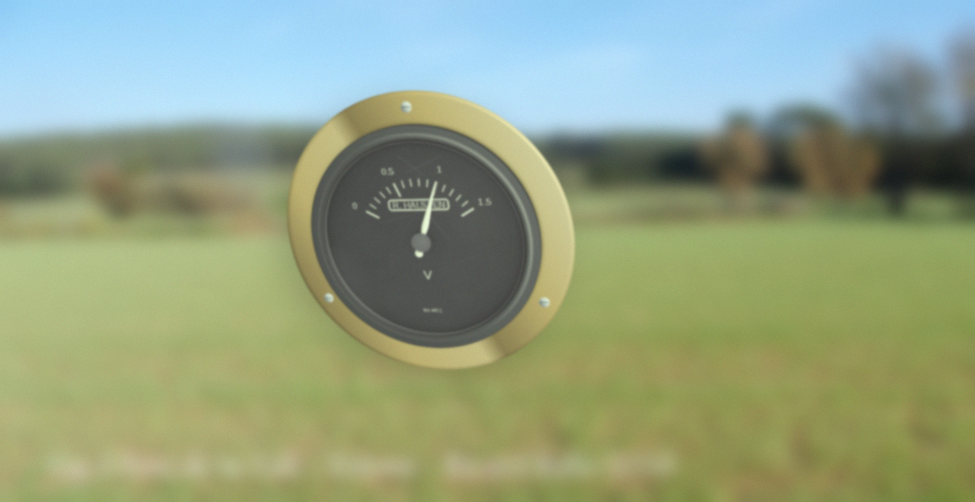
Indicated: 1
